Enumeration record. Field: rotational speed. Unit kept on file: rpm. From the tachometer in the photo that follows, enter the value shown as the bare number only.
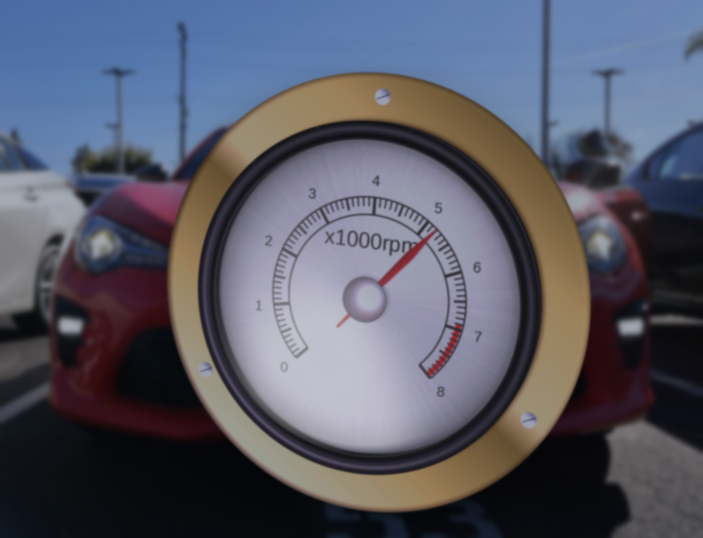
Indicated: 5200
